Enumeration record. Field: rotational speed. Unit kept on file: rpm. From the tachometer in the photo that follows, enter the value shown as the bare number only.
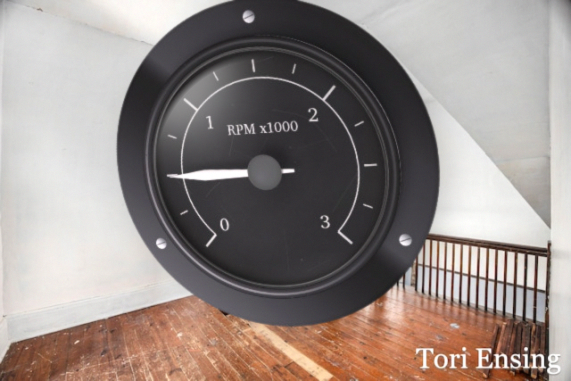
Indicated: 500
